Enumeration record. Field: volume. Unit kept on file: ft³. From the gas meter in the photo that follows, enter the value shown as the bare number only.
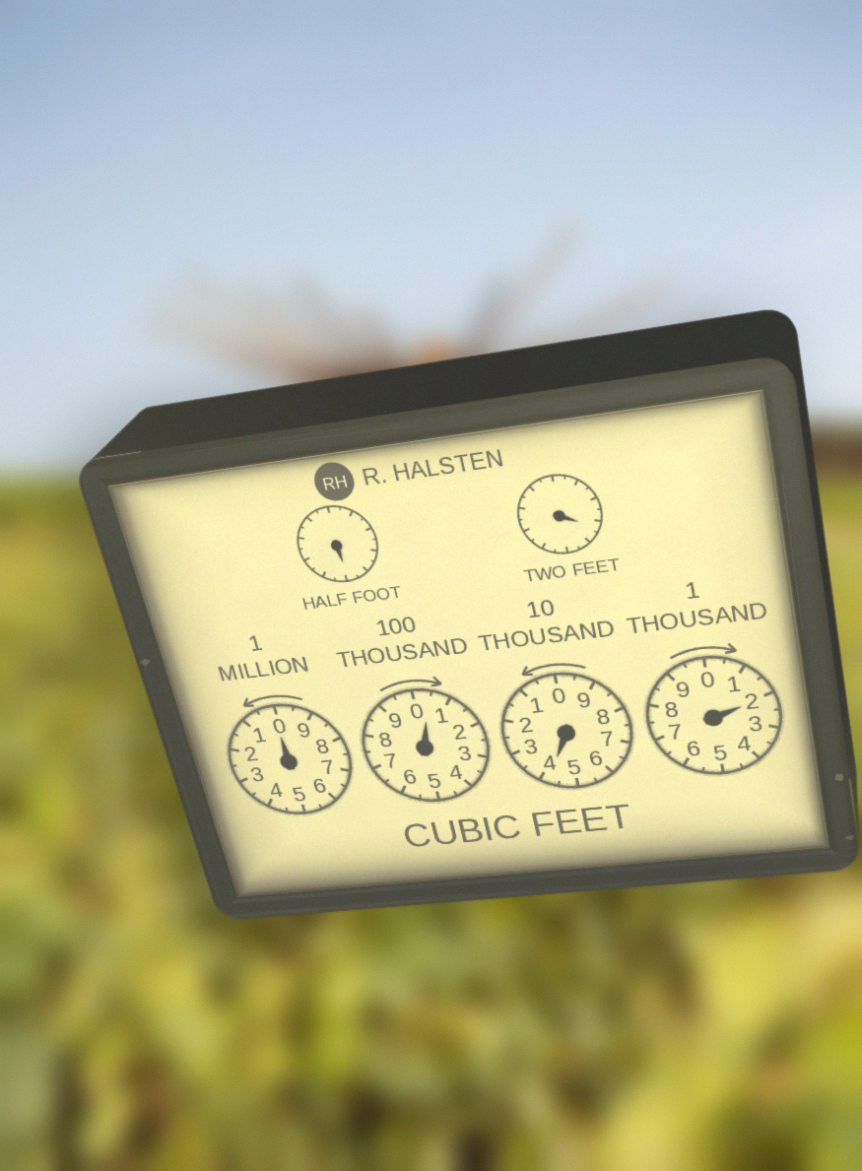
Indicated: 4200
